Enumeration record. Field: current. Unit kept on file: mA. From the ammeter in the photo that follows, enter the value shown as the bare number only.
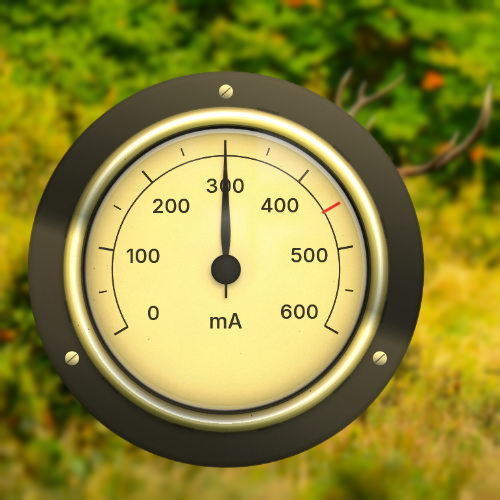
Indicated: 300
